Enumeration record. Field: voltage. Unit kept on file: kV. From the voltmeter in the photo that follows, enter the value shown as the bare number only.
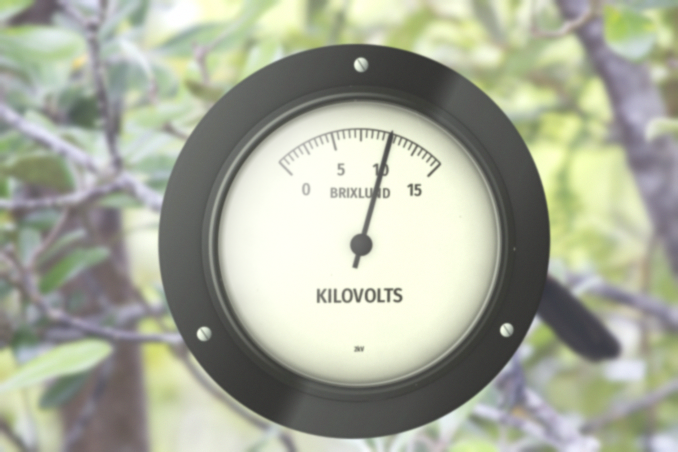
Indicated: 10
